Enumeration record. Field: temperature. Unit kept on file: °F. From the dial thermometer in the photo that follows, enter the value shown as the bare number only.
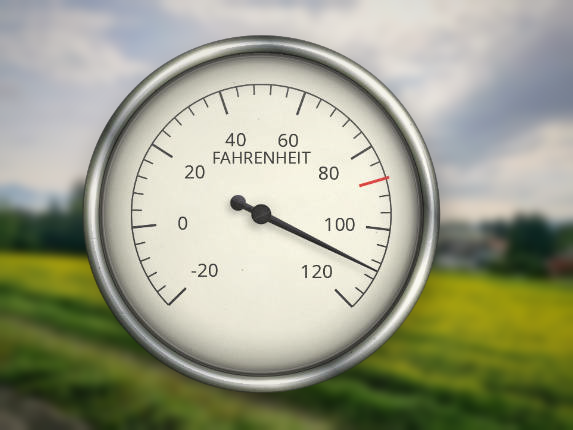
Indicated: 110
